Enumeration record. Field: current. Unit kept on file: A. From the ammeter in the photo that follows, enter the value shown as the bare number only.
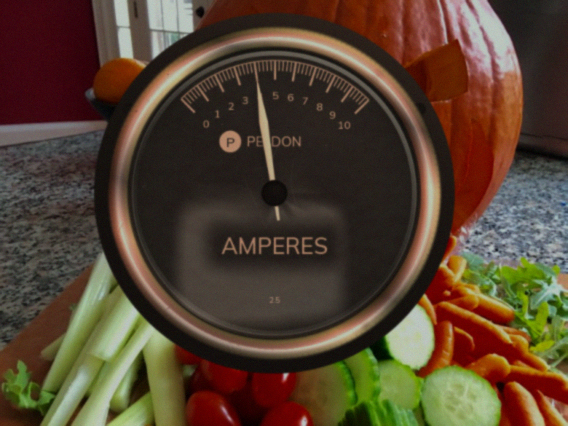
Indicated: 4
